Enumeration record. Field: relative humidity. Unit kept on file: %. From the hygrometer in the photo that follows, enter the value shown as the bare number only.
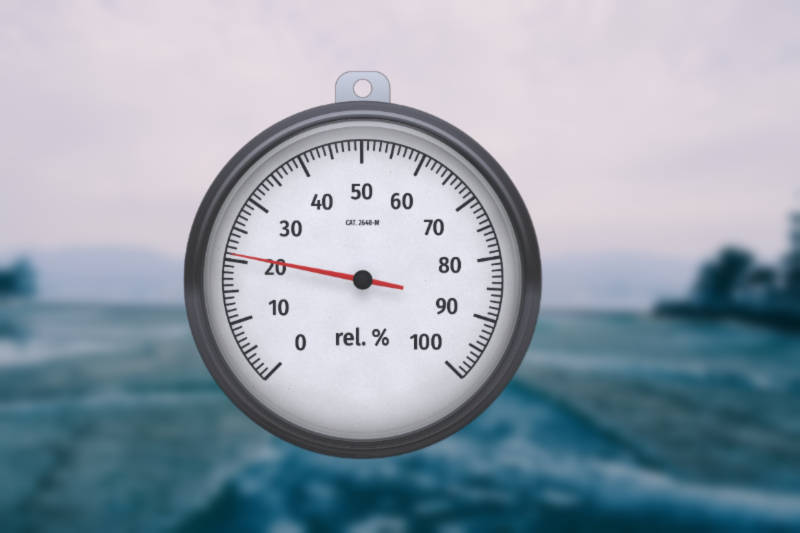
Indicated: 21
